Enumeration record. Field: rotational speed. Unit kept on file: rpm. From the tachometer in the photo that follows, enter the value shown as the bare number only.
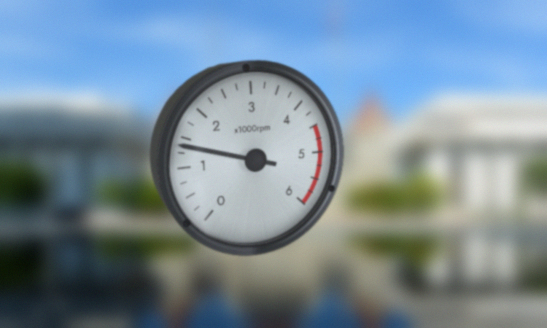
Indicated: 1375
